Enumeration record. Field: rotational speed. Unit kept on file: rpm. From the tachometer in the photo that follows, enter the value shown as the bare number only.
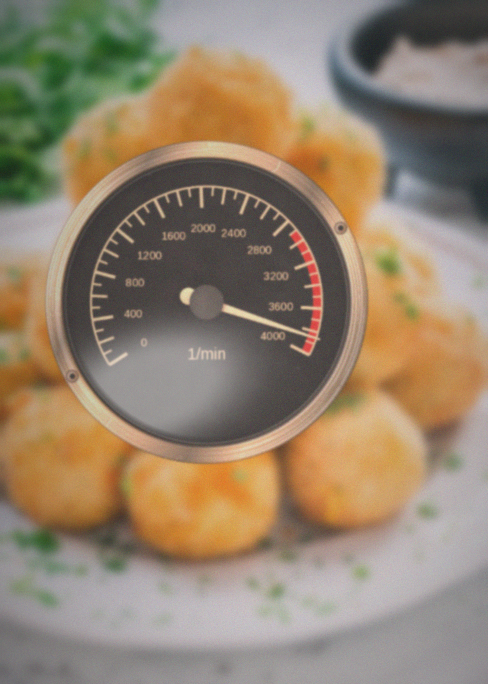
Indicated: 3850
